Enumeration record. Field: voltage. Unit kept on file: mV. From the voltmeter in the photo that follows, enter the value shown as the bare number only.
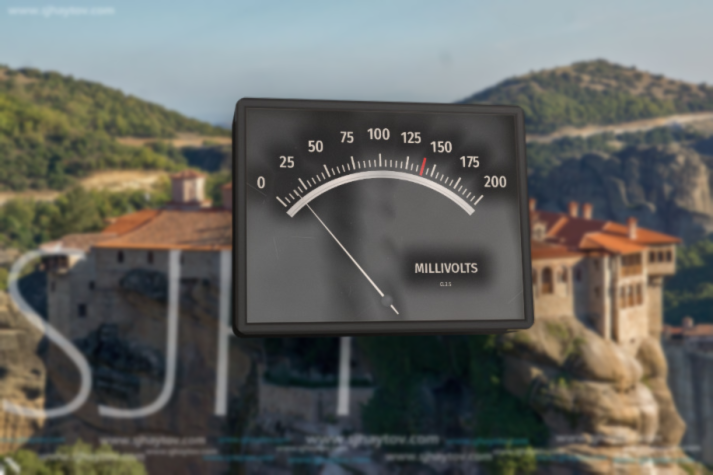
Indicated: 15
